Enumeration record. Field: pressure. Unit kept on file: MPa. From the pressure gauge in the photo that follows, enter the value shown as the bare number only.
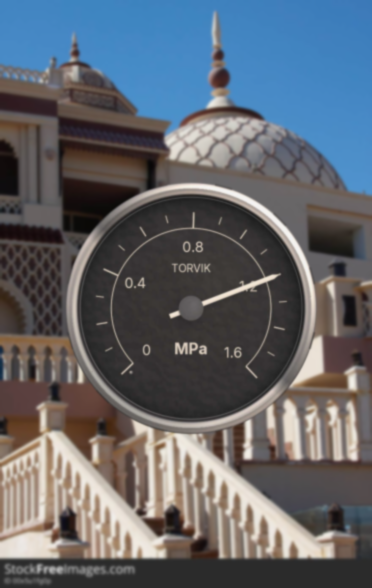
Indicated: 1.2
